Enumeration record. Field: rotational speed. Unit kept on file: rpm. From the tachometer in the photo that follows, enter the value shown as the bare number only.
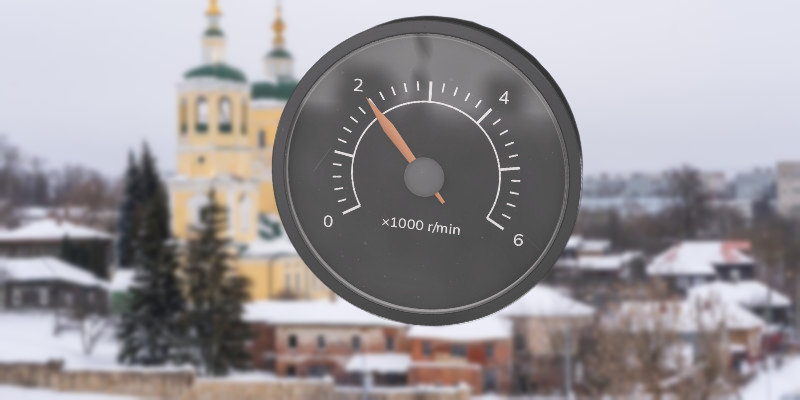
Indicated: 2000
